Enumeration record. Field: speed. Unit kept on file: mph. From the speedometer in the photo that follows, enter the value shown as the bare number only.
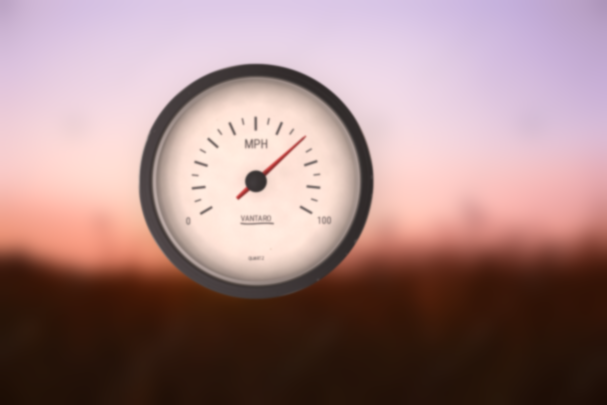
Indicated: 70
